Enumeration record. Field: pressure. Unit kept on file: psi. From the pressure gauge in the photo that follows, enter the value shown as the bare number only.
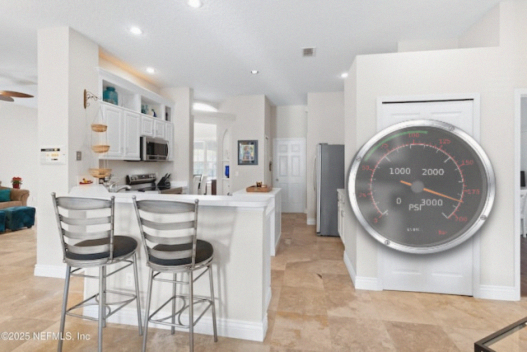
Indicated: 2700
